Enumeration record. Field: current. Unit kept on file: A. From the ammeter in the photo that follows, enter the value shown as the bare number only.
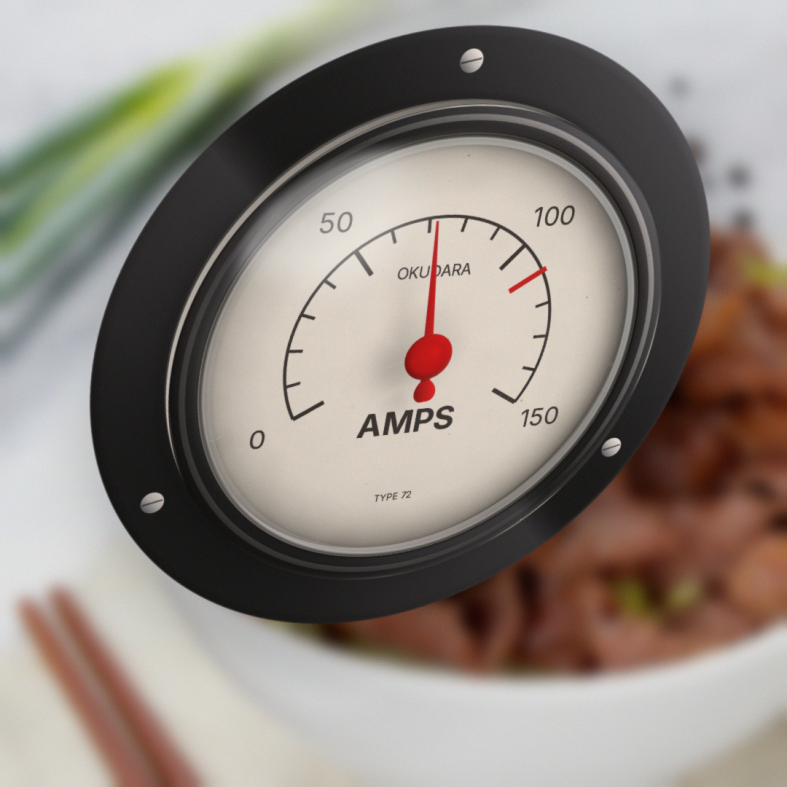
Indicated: 70
